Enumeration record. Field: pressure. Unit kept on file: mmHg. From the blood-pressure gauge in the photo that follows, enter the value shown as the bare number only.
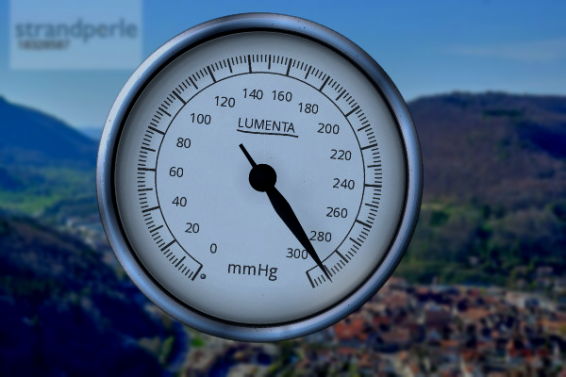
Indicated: 292
